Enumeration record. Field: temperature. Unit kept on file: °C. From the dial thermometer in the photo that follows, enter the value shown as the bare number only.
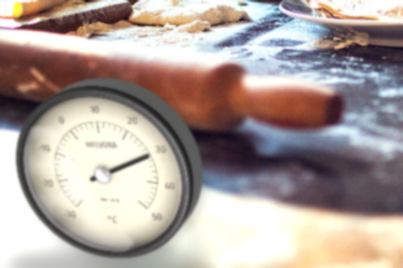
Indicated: 30
